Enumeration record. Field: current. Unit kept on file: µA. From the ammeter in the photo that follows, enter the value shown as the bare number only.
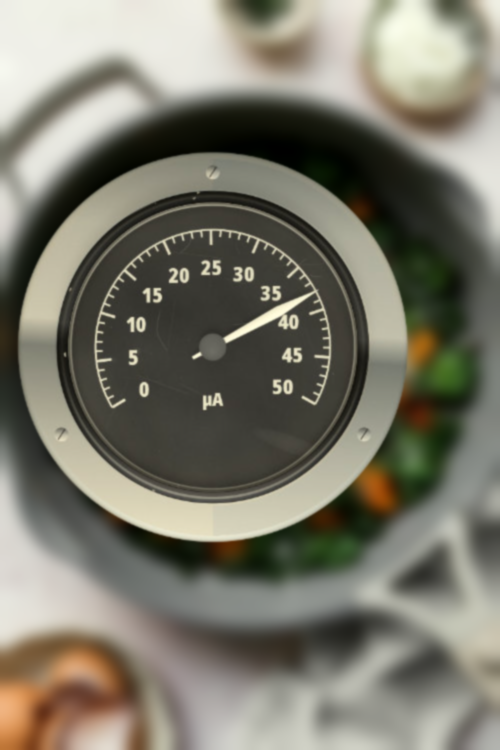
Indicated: 38
